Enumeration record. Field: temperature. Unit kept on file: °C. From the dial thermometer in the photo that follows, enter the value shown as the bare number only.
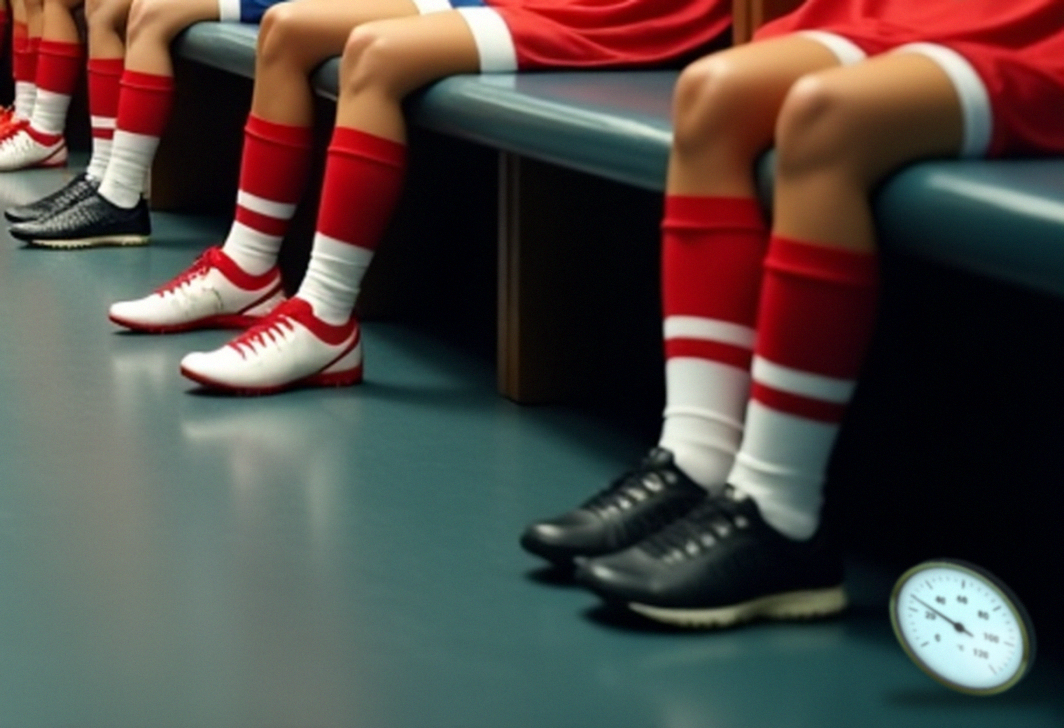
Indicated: 28
